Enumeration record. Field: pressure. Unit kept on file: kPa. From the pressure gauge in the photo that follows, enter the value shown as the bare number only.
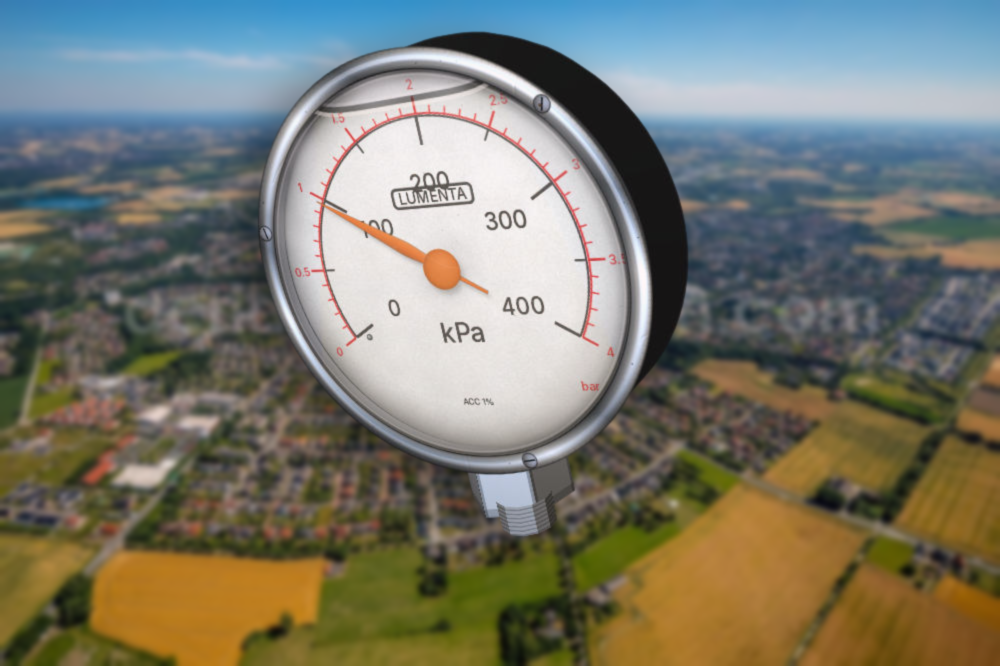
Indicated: 100
